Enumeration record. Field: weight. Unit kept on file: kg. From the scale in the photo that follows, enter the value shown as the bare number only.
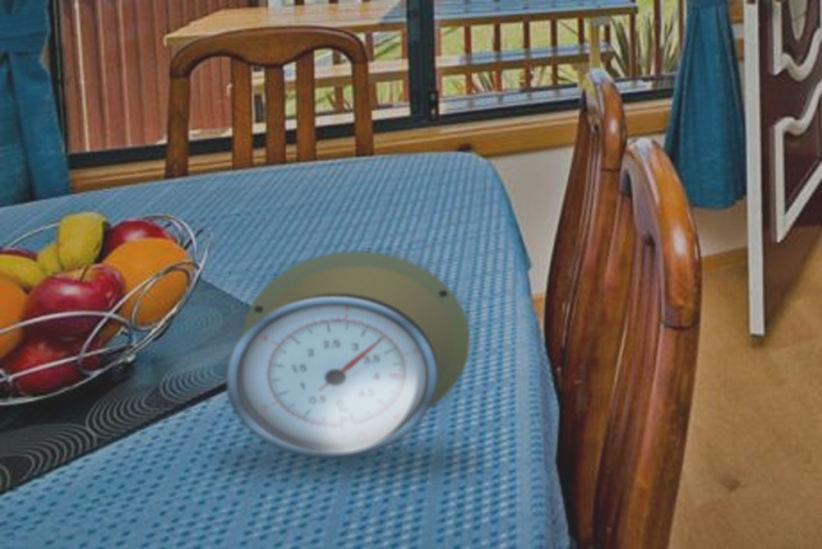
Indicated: 3.25
